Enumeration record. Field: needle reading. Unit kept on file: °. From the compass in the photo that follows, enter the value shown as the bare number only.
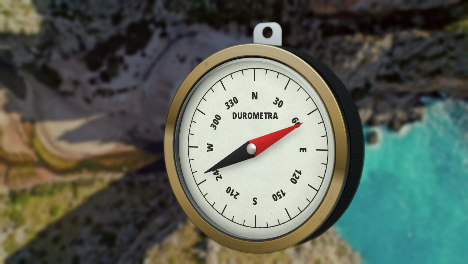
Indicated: 65
